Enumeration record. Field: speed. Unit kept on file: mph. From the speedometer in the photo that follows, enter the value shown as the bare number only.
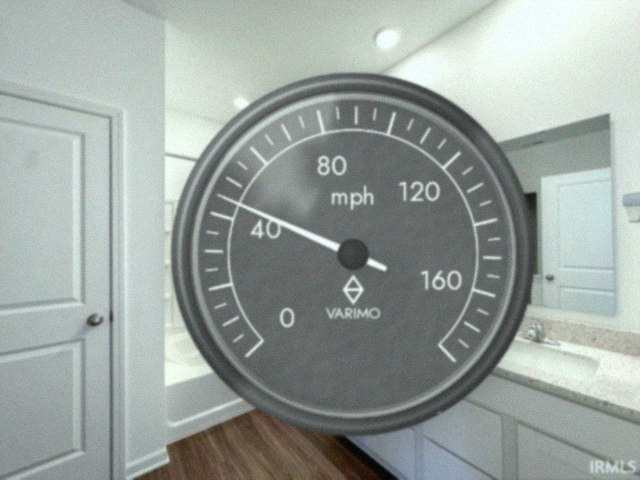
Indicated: 45
